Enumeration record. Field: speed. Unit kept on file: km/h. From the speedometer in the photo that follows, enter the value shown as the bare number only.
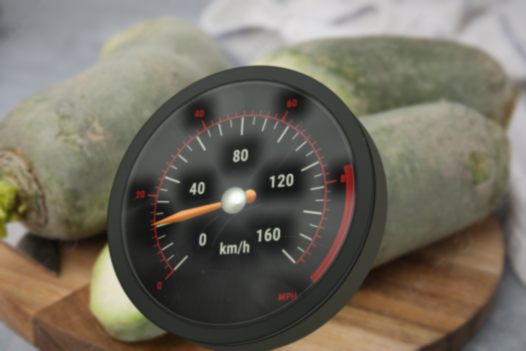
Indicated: 20
